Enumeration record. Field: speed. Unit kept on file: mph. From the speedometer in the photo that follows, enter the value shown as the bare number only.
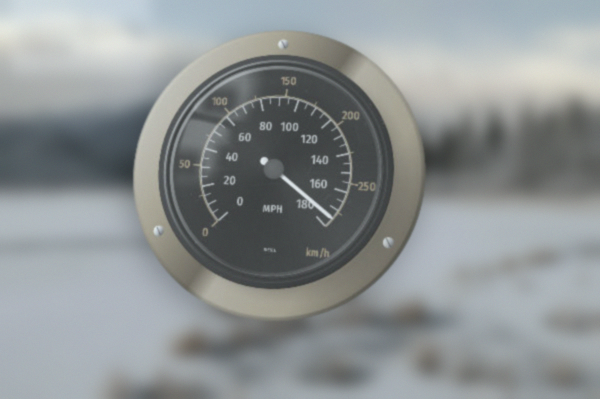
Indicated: 175
